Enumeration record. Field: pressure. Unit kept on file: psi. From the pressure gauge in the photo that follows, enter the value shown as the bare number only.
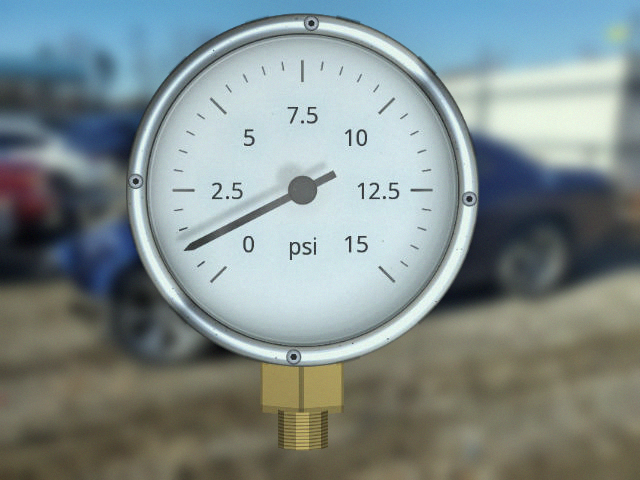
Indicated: 1
